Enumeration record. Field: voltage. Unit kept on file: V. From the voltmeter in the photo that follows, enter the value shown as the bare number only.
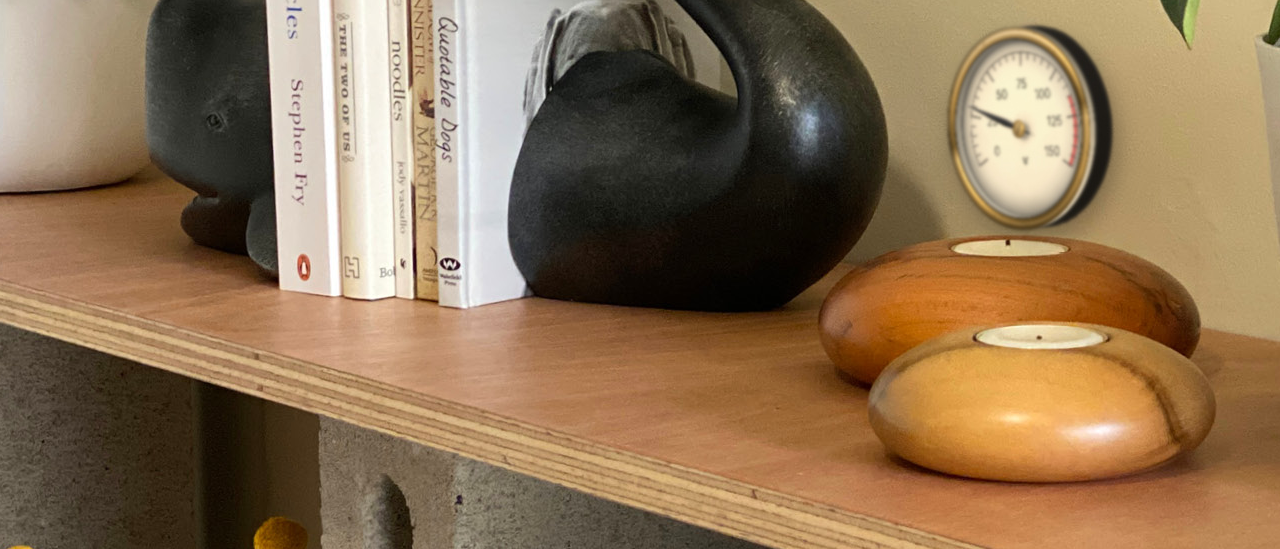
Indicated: 30
